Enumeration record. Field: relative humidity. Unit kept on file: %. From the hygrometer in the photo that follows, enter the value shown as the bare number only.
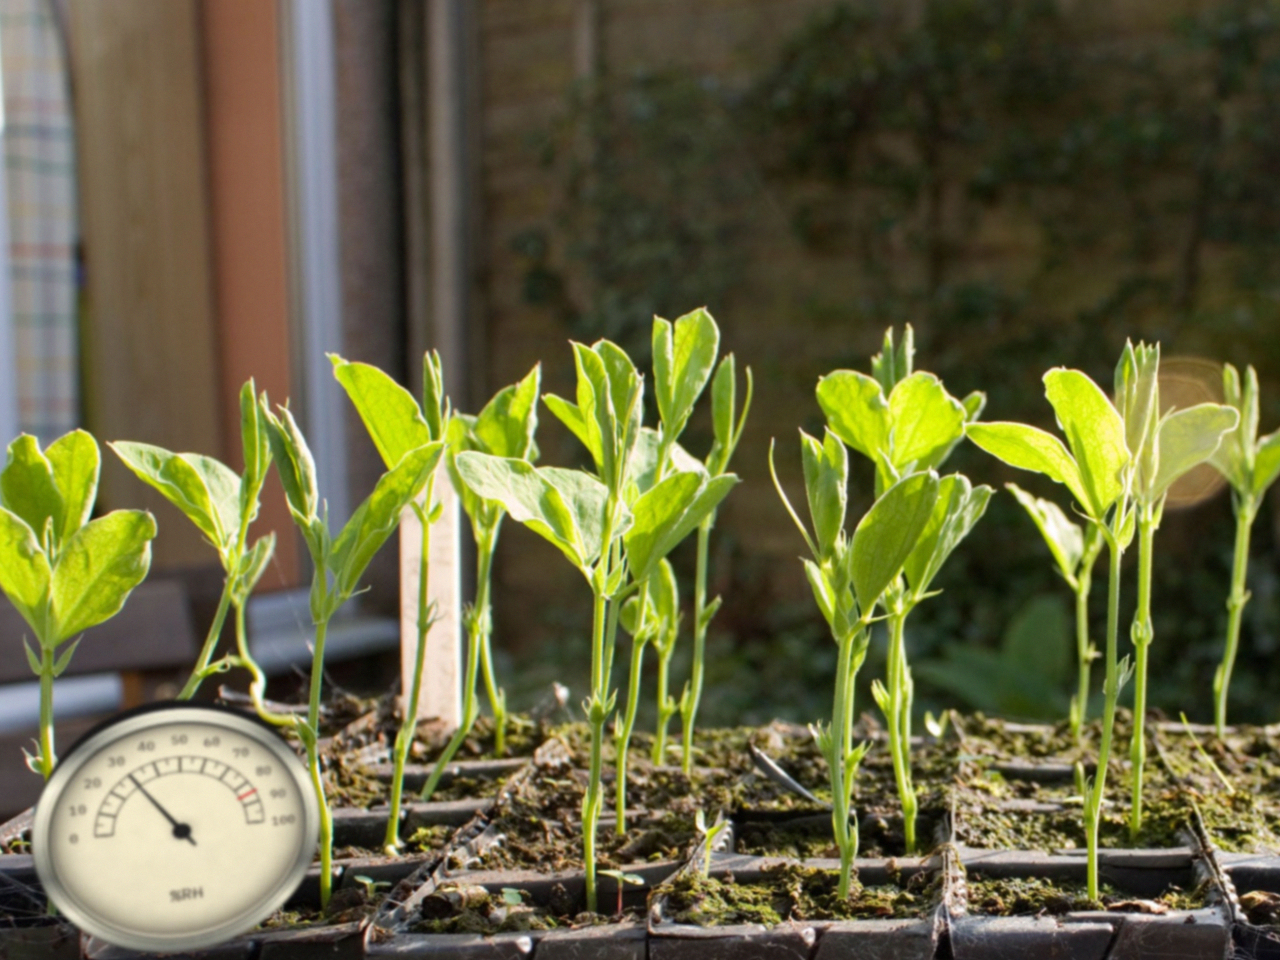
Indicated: 30
